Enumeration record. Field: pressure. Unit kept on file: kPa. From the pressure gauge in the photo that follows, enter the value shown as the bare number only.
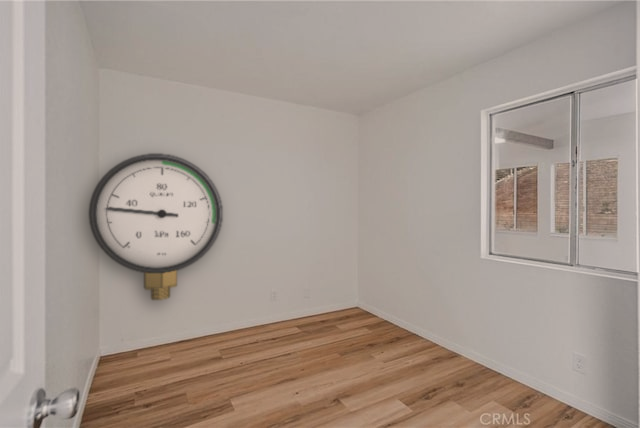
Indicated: 30
